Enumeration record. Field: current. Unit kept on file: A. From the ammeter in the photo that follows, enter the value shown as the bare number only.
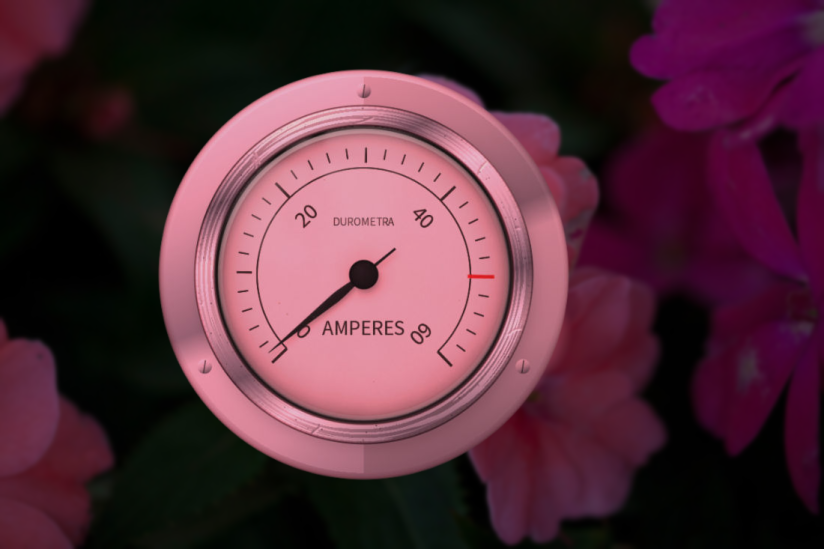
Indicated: 1
